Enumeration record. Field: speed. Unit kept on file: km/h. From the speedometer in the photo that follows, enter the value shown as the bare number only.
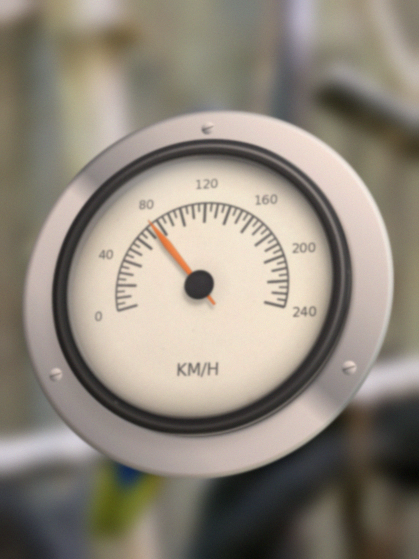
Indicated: 75
